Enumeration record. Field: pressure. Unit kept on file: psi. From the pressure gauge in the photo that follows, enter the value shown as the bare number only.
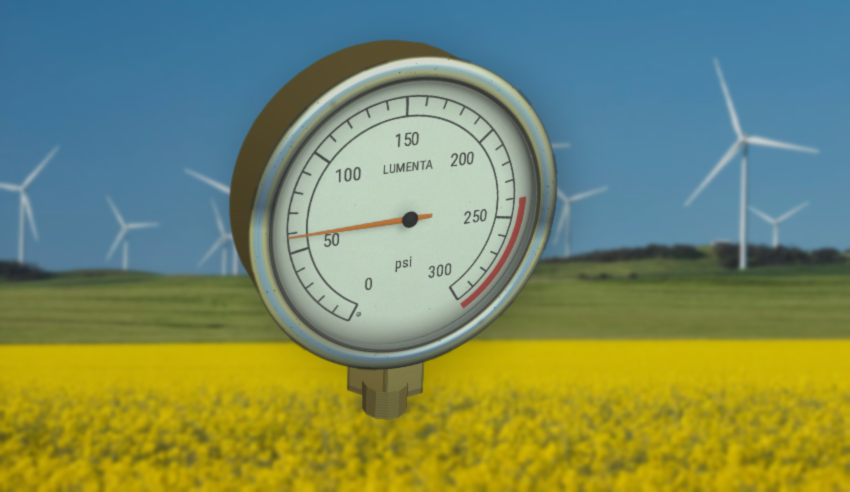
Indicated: 60
